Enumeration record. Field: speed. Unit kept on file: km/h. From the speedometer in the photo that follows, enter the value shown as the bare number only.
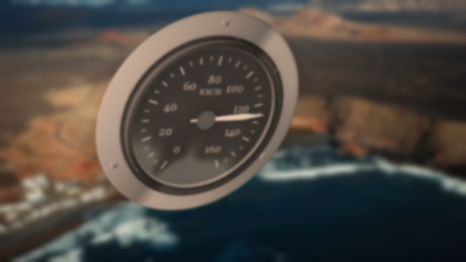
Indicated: 125
